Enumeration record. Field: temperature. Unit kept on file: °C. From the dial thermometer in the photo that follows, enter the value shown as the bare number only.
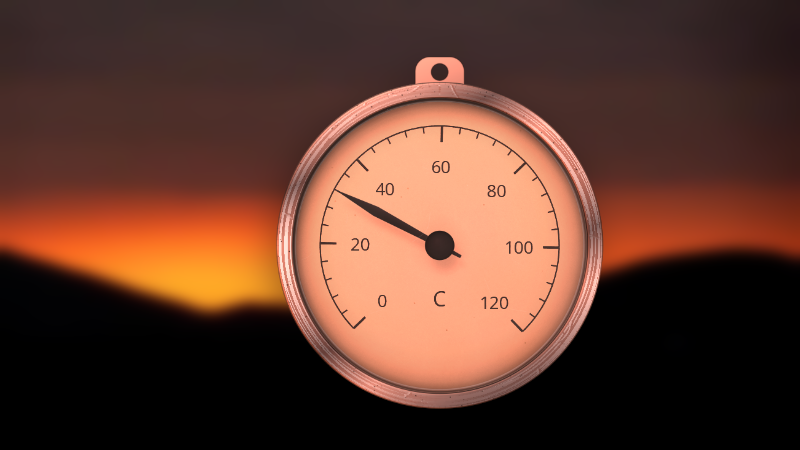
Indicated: 32
